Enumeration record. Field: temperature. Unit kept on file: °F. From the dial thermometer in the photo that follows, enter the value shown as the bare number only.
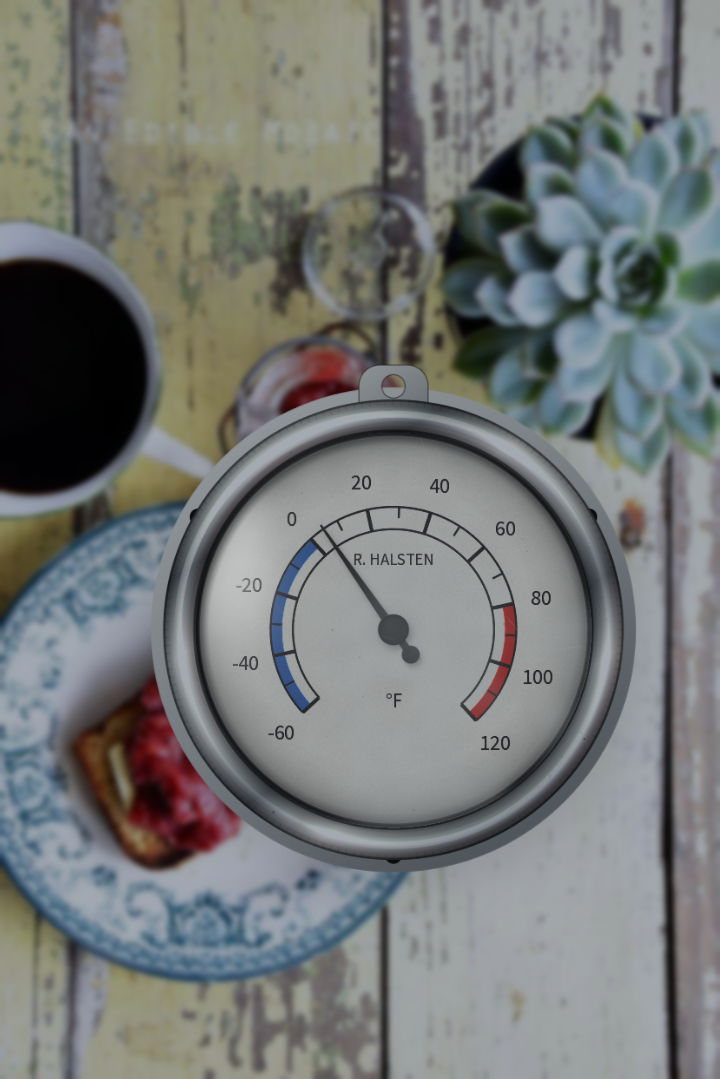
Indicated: 5
